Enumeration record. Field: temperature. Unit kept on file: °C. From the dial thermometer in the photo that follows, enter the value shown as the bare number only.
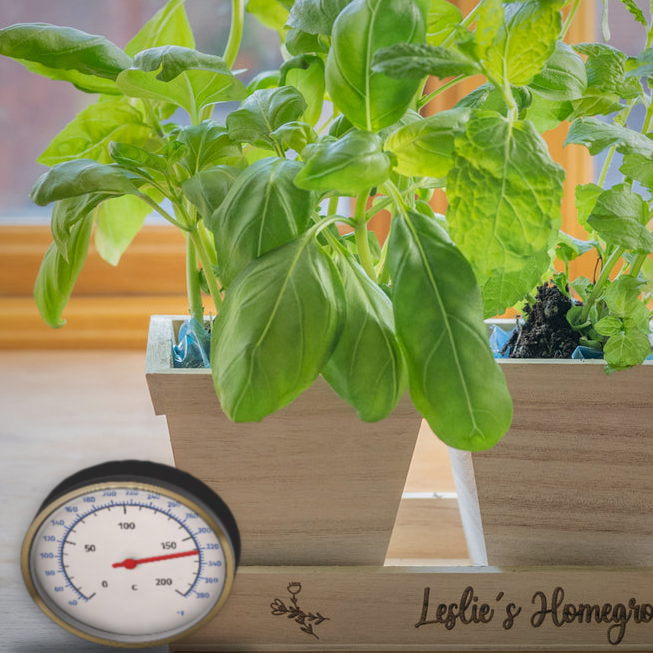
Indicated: 160
